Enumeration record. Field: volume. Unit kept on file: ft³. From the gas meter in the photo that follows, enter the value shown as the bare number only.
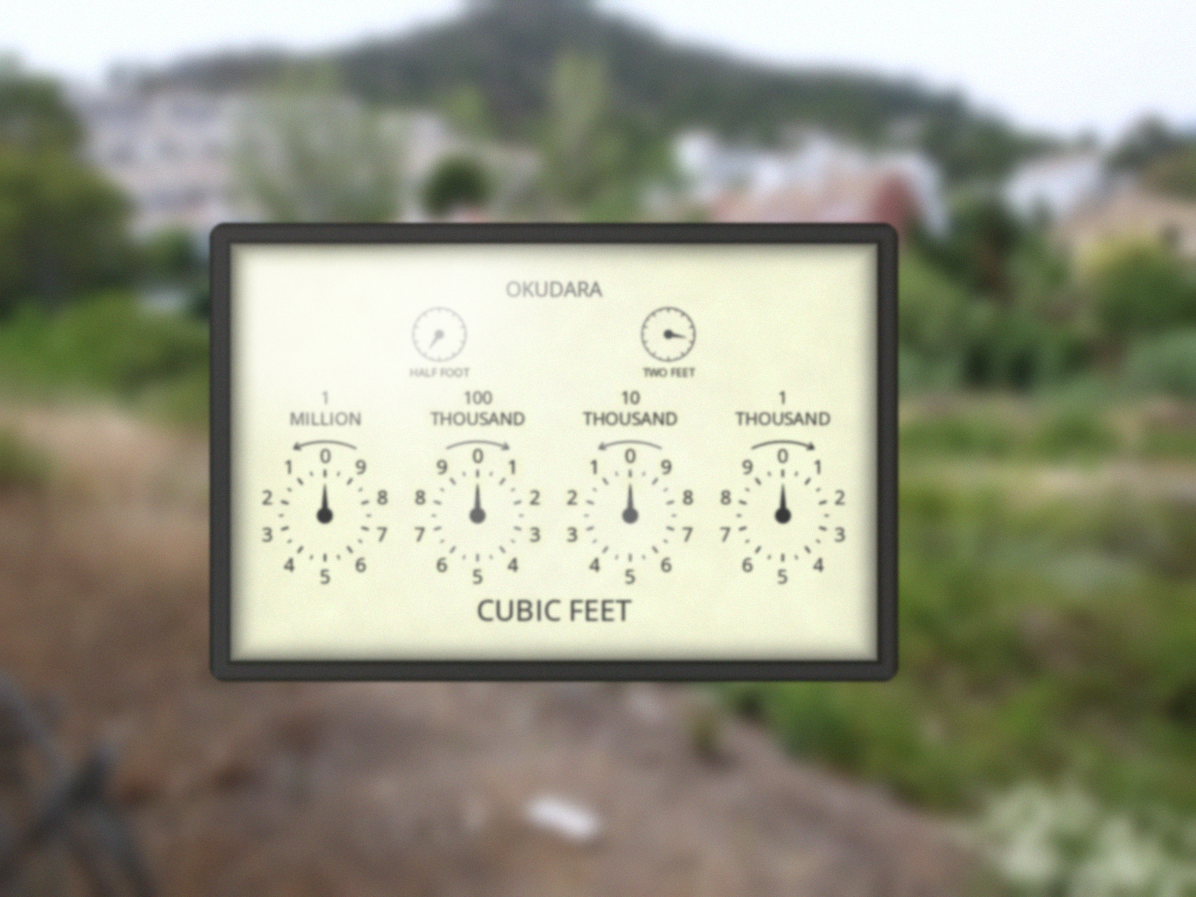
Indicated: 0
